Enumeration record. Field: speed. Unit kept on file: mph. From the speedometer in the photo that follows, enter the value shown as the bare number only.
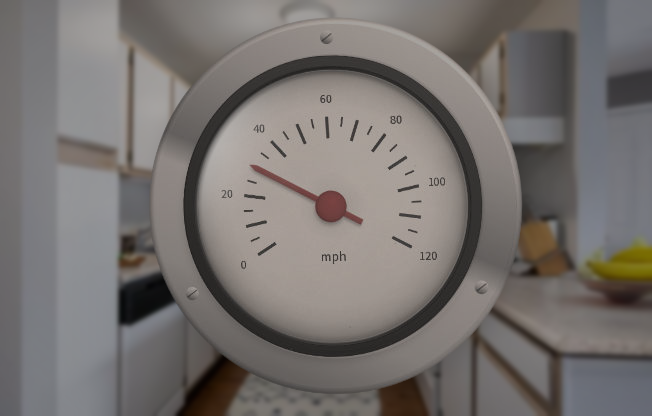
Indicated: 30
